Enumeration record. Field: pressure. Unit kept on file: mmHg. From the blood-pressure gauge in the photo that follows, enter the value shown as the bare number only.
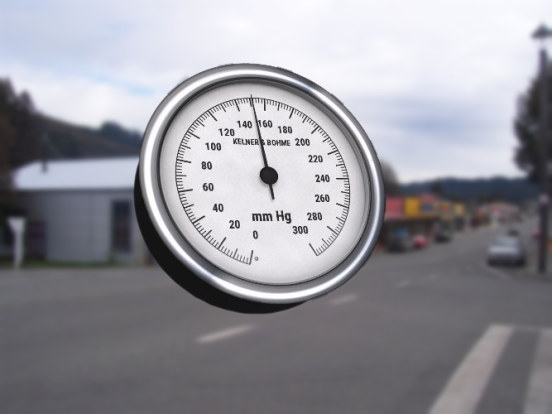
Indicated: 150
